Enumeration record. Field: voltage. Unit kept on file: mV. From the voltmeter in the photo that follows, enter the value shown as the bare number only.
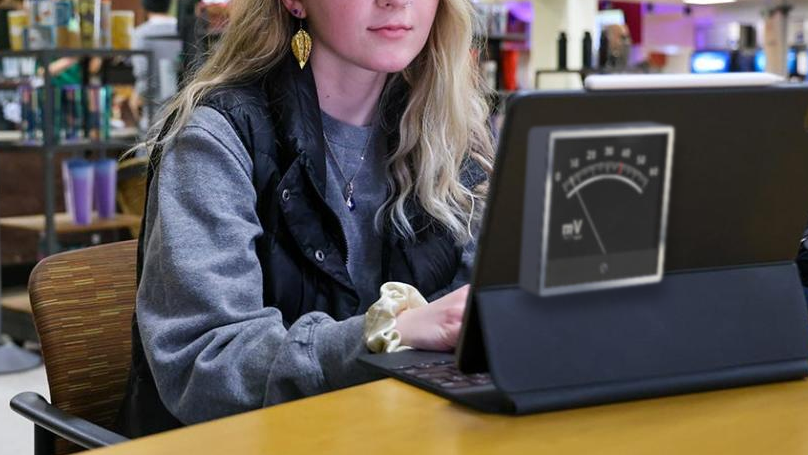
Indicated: 5
